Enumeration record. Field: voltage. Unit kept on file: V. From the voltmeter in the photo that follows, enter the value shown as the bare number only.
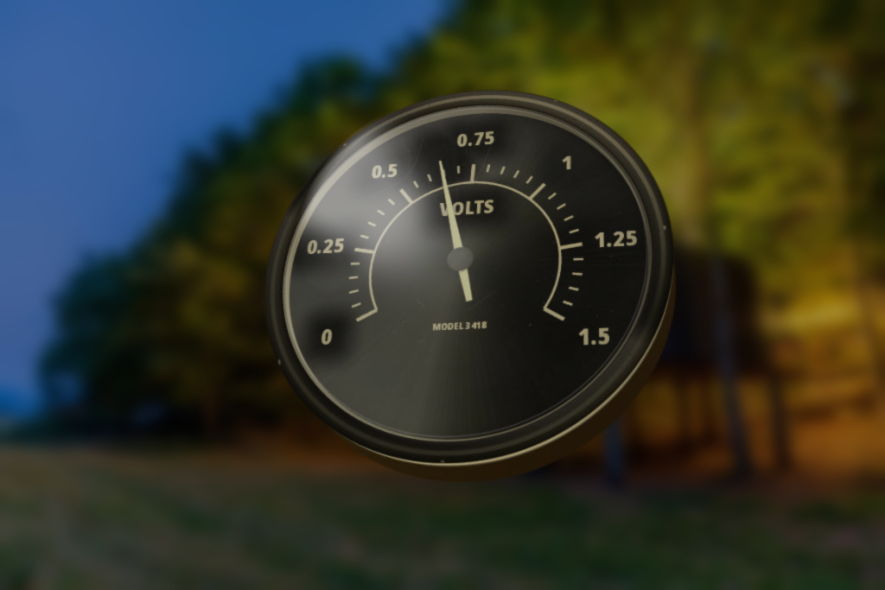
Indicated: 0.65
